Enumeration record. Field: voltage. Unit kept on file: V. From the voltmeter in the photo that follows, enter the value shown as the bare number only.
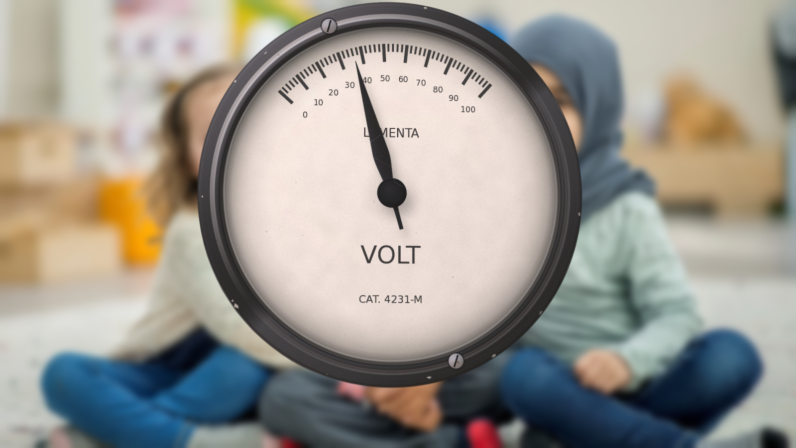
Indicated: 36
